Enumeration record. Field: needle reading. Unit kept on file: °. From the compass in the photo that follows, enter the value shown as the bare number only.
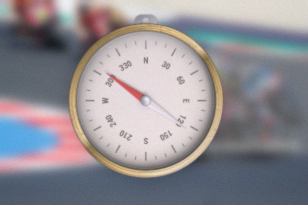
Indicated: 305
